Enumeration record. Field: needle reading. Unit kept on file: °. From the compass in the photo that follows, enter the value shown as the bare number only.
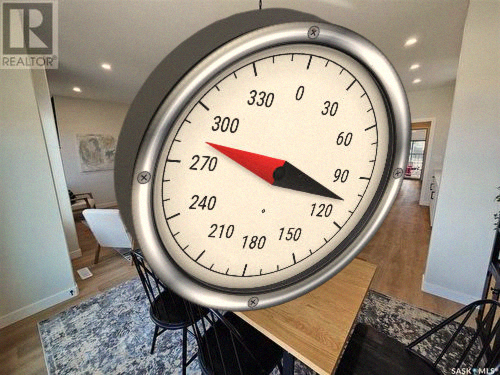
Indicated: 285
